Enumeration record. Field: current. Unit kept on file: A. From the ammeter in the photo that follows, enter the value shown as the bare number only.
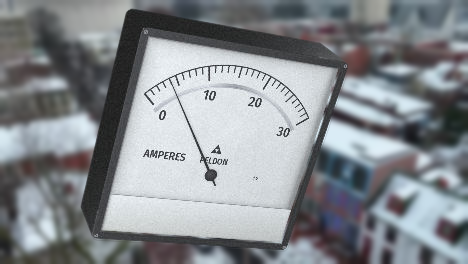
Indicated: 4
